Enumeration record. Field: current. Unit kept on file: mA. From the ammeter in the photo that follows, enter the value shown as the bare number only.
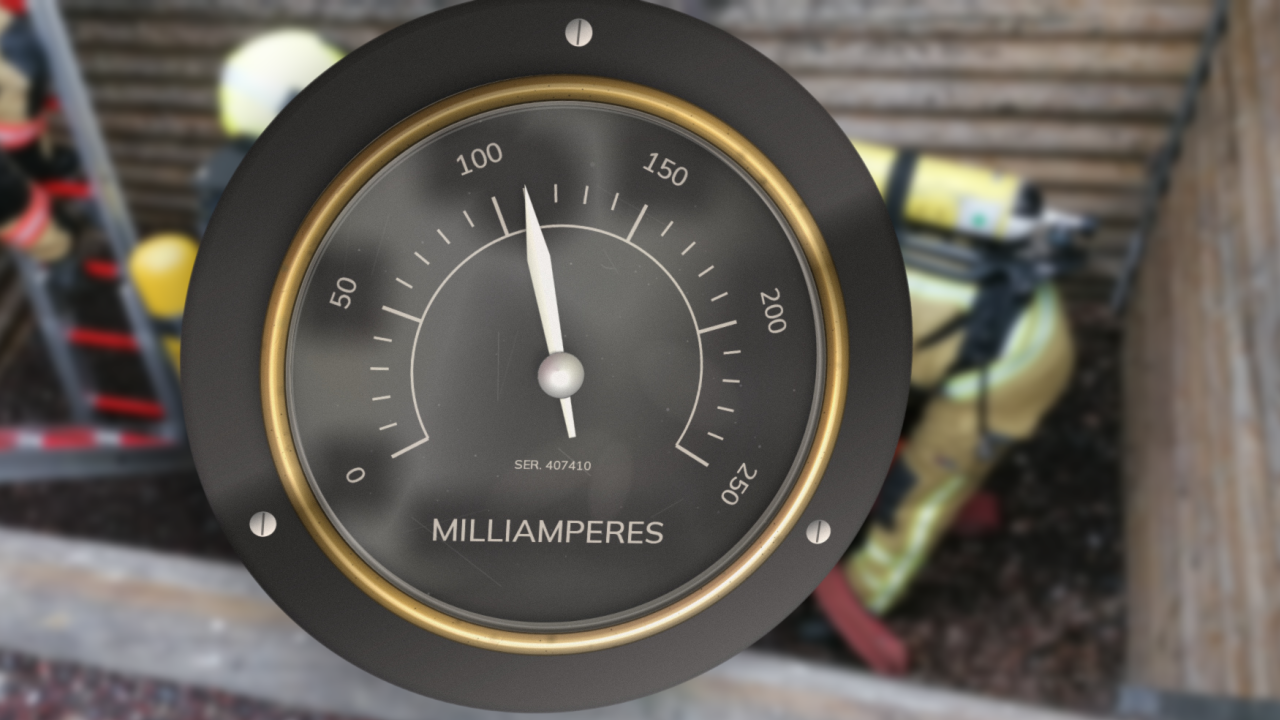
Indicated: 110
